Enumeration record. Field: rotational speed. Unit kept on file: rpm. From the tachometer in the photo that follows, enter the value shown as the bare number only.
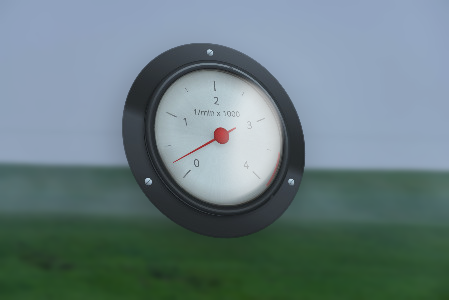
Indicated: 250
